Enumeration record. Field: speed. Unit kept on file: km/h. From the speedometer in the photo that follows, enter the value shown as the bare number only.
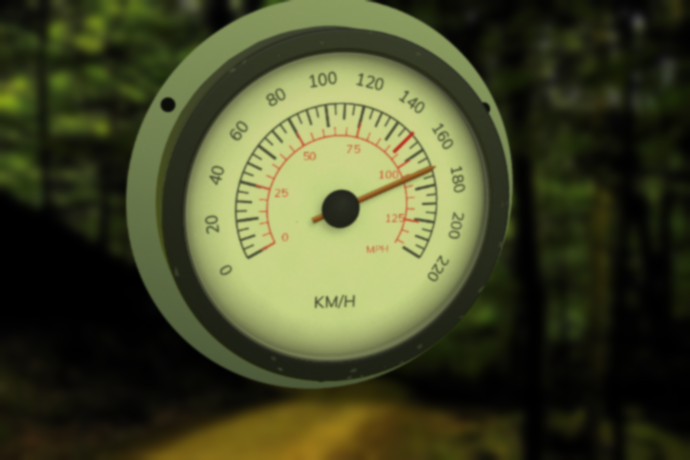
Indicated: 170
